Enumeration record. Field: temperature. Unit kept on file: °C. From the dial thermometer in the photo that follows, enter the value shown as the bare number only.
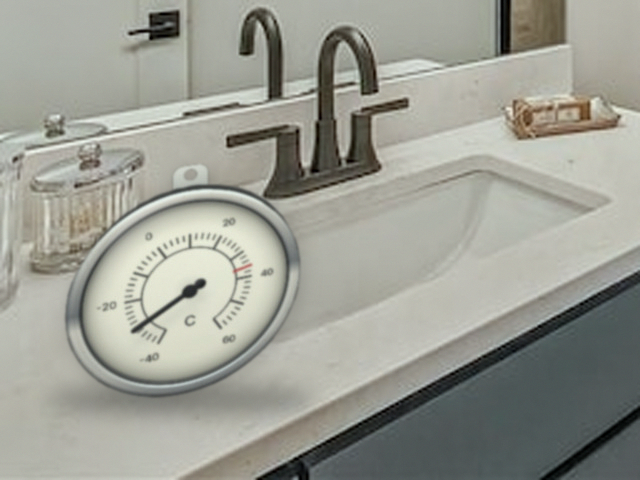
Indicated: -30
